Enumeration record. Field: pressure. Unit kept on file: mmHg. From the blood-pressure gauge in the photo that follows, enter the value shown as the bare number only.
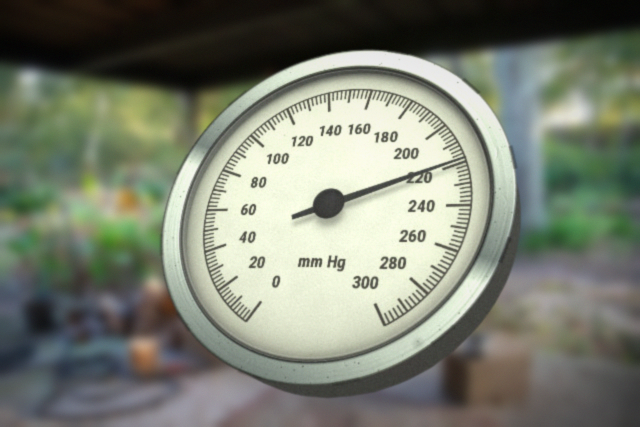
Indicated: 220
